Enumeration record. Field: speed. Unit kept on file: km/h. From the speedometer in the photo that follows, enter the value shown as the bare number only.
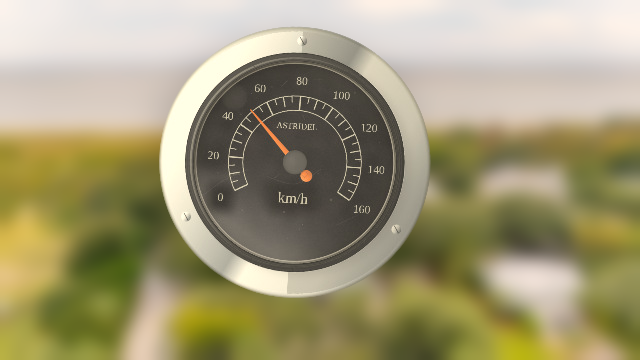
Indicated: 50
